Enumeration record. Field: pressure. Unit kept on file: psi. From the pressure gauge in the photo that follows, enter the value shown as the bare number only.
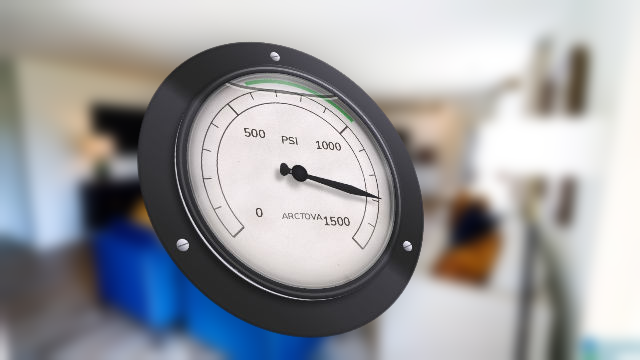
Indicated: 1300
